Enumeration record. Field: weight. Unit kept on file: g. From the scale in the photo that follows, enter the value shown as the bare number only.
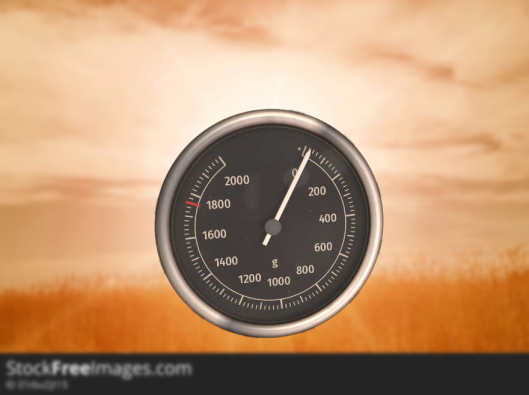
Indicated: 20
